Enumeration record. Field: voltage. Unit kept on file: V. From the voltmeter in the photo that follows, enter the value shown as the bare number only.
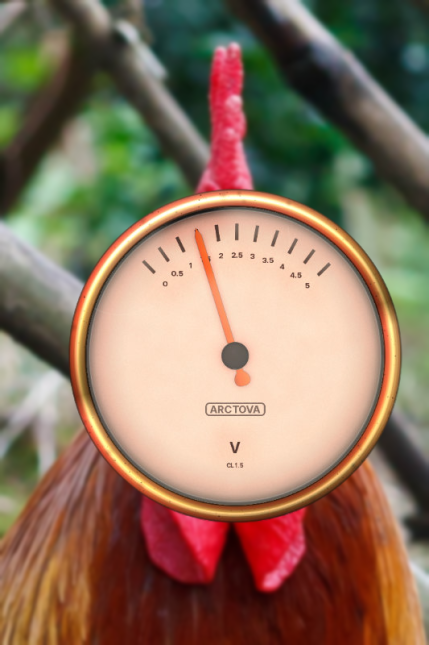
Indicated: 1.5
